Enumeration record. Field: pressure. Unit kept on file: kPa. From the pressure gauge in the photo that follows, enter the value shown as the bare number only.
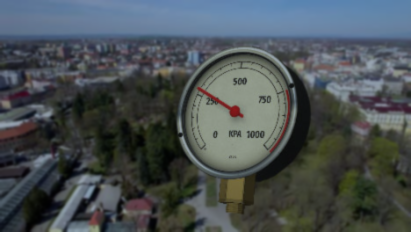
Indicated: 275
